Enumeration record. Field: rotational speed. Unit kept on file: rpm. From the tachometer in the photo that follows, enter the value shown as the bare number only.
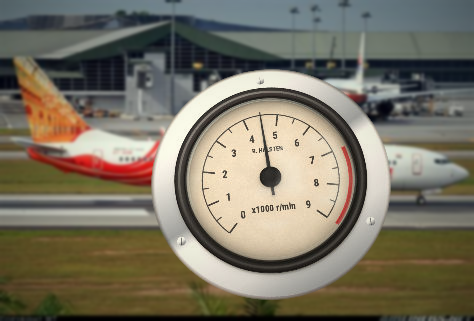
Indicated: 4500
